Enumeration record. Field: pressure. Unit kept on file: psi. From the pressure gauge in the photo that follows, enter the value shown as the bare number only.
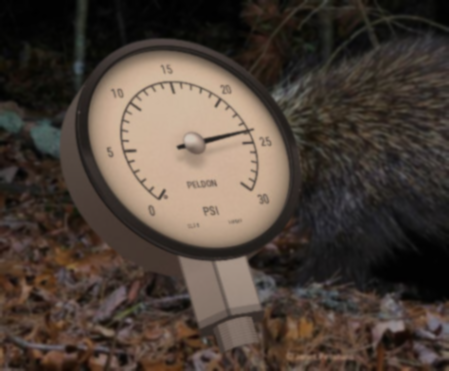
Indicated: 24
